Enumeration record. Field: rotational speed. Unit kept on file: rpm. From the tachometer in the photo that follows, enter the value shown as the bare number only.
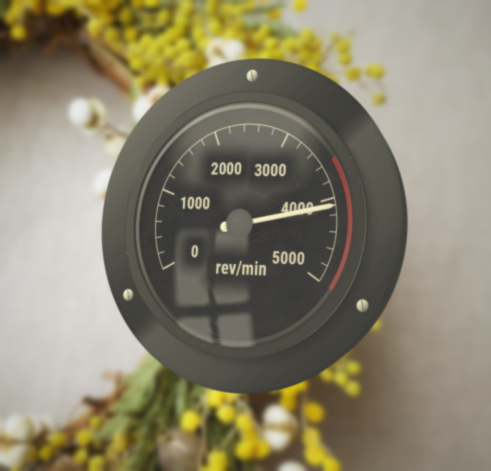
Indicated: 4100
